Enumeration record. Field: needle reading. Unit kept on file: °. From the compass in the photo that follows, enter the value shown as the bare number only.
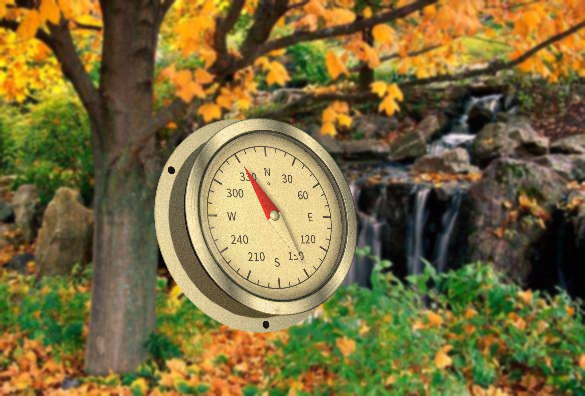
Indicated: 330
